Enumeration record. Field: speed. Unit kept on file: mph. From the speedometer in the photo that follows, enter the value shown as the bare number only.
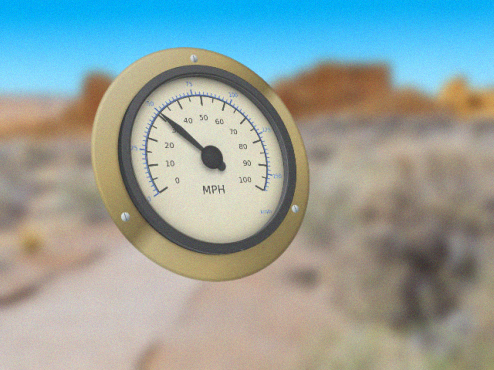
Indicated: 30
